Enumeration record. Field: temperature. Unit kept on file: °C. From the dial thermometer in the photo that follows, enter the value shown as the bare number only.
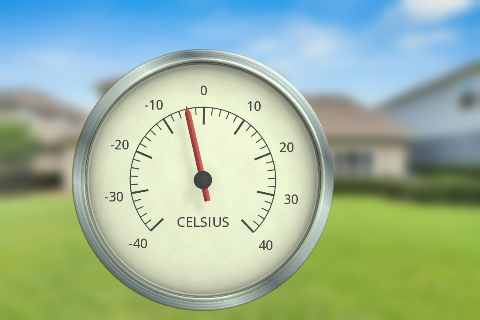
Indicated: -4
